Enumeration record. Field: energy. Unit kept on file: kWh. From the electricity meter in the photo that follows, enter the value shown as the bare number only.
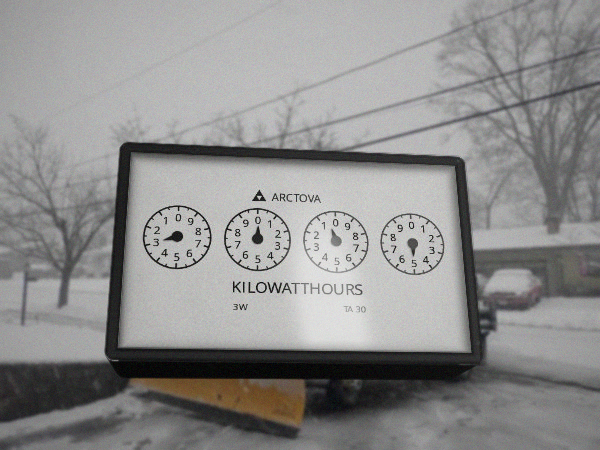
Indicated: 3005
